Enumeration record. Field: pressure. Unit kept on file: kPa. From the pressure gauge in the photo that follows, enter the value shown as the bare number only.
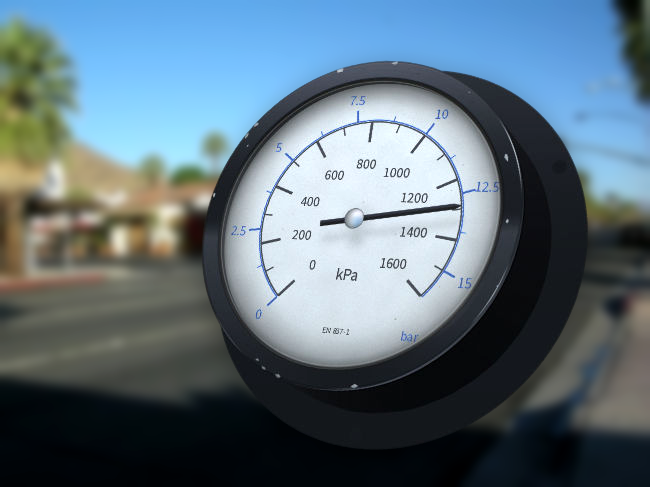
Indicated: 1300
